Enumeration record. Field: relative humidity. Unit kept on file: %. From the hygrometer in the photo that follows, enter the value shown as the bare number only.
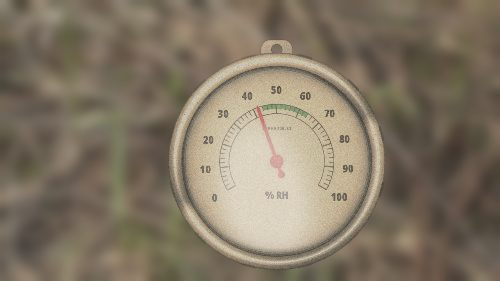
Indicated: 42
